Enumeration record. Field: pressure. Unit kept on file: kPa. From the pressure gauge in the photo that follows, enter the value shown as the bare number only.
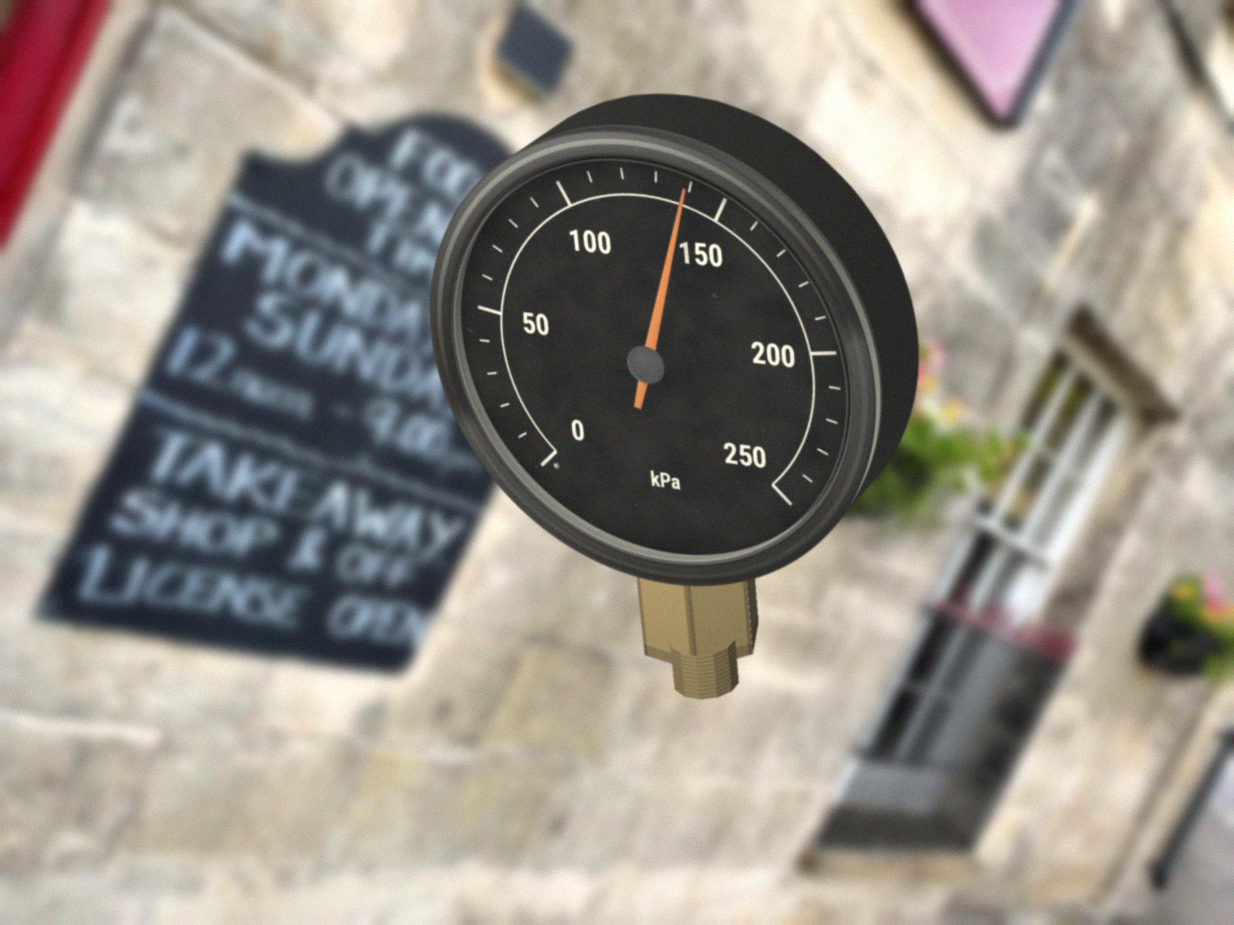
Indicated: 140
